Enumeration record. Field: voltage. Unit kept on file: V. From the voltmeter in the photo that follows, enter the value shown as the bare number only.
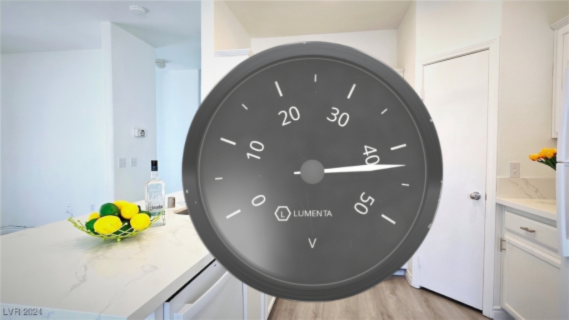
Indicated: 42.5
